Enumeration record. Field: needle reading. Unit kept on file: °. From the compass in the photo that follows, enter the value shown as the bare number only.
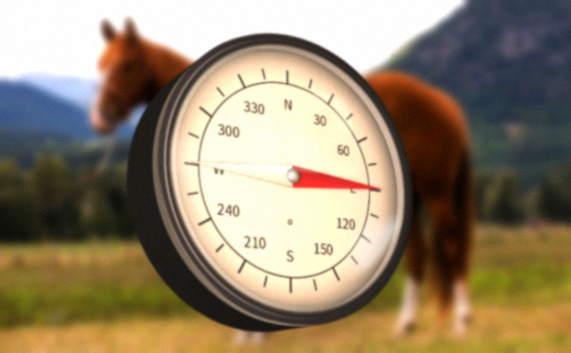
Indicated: 90
